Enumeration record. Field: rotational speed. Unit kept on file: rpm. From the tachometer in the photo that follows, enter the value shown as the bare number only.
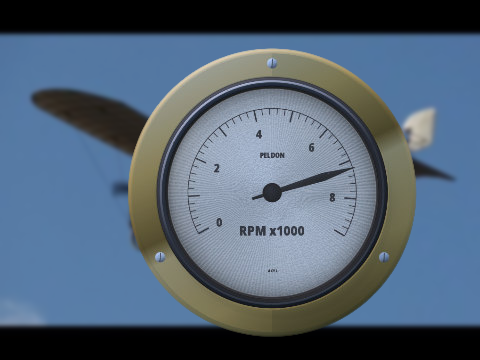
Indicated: 7200
